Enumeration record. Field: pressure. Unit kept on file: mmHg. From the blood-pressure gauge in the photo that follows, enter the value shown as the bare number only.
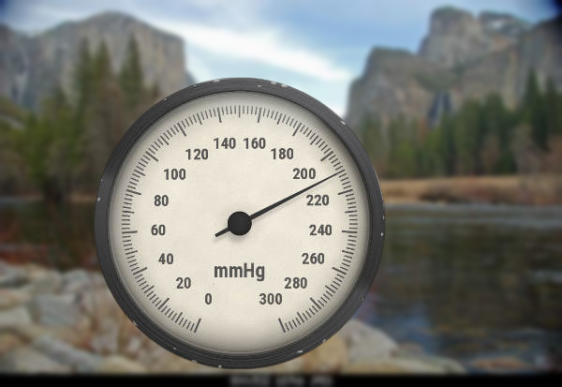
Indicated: 210
